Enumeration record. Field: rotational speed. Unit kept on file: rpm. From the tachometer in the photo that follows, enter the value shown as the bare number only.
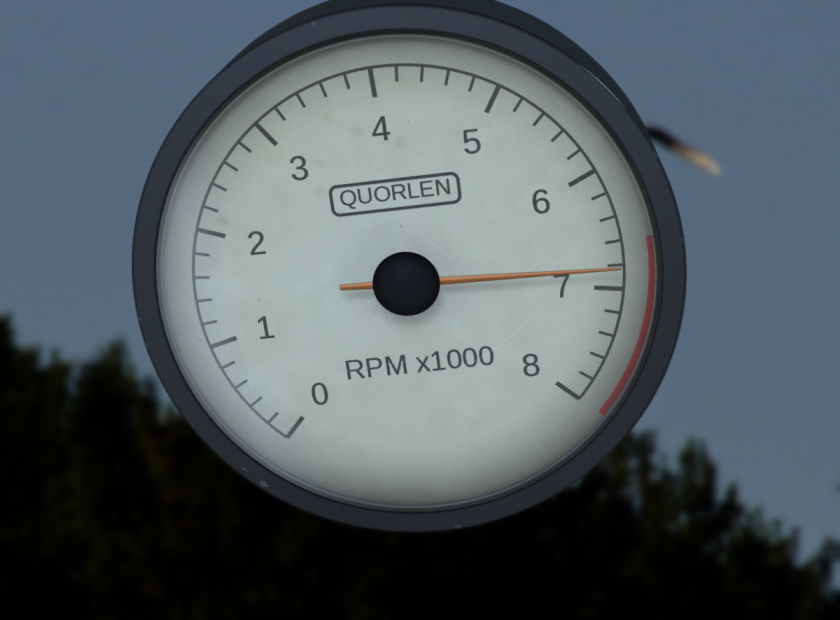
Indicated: 6800
